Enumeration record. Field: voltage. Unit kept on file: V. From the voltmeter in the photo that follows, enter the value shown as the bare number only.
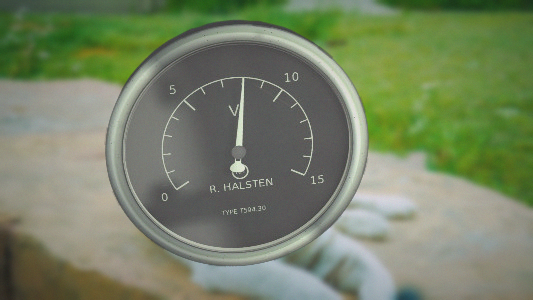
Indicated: 8
